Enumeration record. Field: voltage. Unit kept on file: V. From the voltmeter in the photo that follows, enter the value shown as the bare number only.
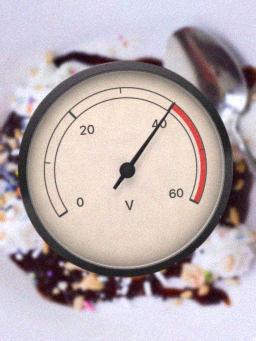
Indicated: 40
